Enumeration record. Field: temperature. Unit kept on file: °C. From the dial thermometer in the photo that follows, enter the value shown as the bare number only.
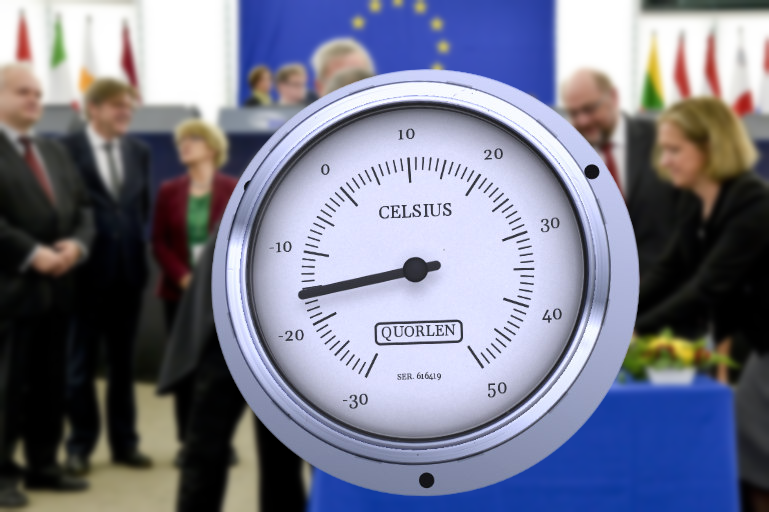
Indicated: -16
